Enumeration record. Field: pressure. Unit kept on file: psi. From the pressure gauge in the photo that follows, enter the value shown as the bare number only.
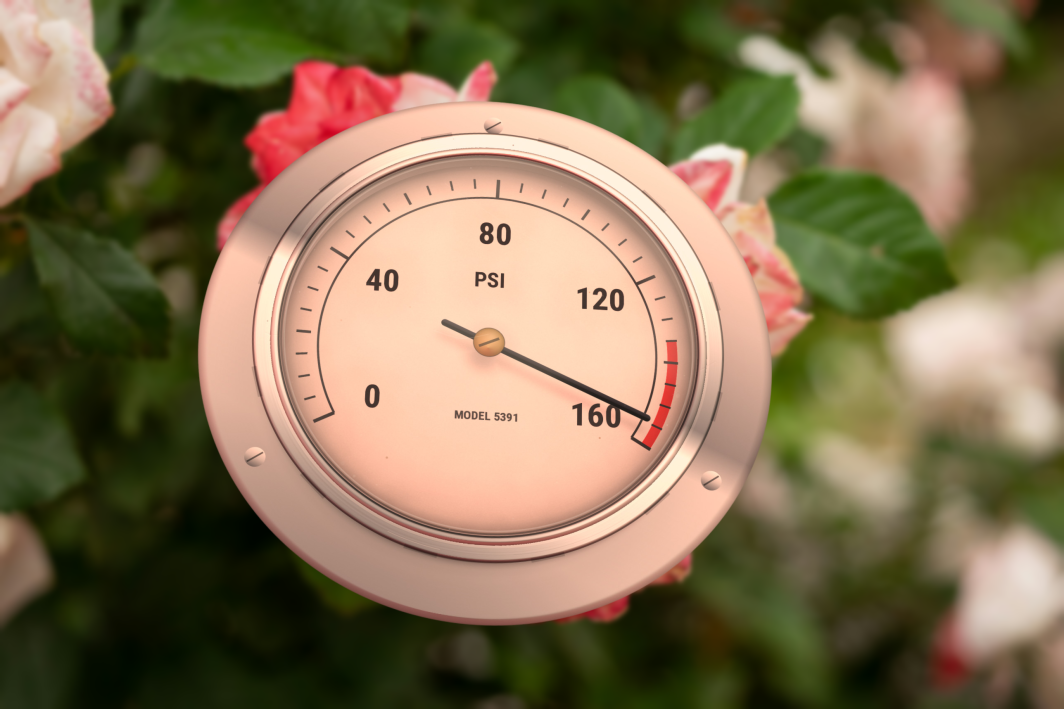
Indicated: 155
